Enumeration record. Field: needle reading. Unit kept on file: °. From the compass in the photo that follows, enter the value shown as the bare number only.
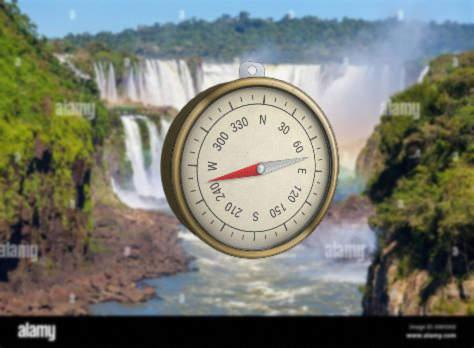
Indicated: 255
